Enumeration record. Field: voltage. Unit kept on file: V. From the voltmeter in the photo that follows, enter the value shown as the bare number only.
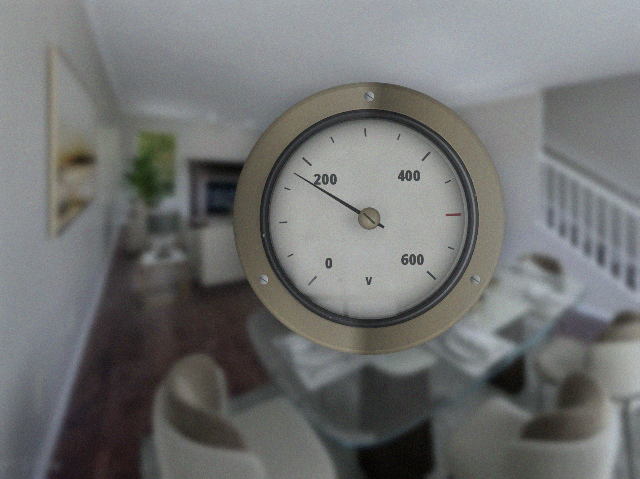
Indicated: 175
